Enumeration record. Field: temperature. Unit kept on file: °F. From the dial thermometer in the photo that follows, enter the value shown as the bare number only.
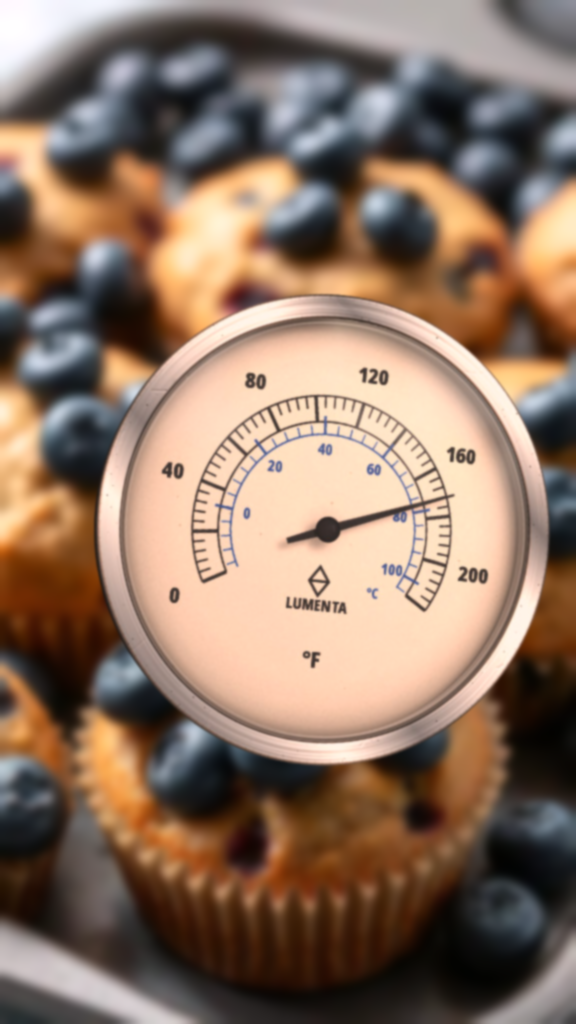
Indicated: 172
